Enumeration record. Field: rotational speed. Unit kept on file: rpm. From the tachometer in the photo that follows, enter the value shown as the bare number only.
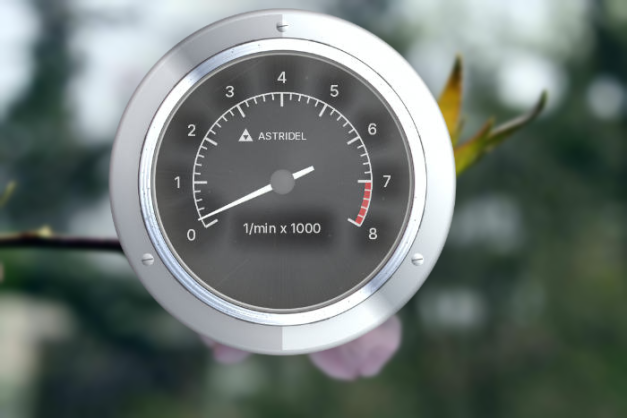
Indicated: 200
